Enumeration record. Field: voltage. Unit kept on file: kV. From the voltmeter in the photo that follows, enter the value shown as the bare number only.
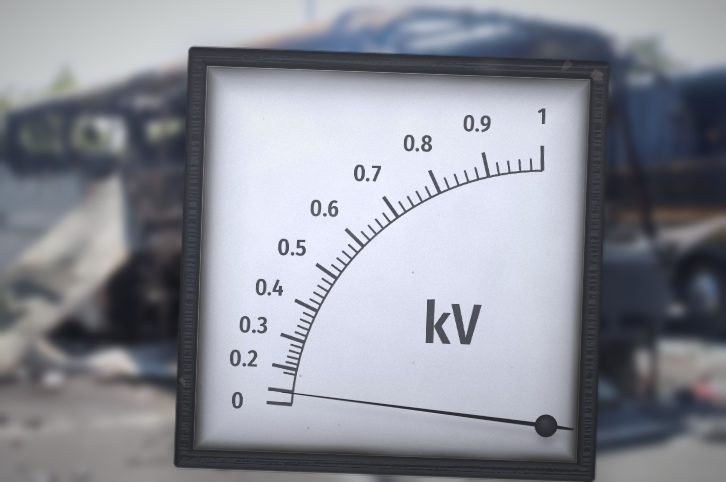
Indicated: 0.1
